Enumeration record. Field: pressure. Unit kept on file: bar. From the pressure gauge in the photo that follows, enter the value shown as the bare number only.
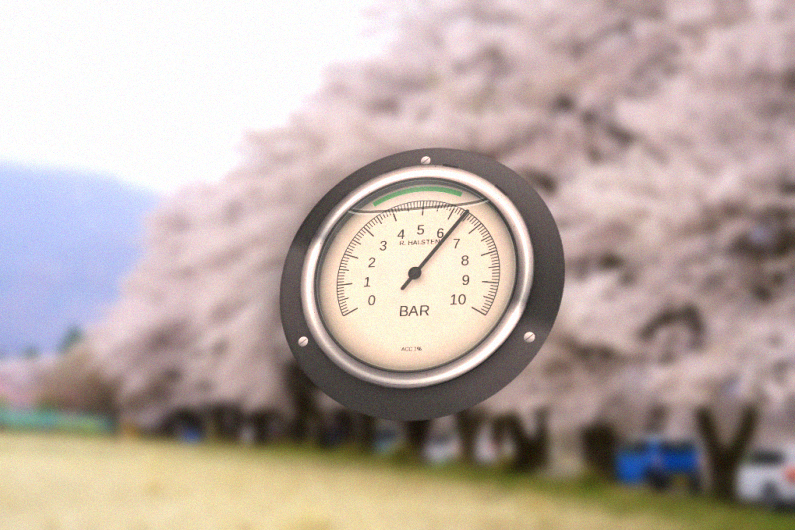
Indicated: 6.5
